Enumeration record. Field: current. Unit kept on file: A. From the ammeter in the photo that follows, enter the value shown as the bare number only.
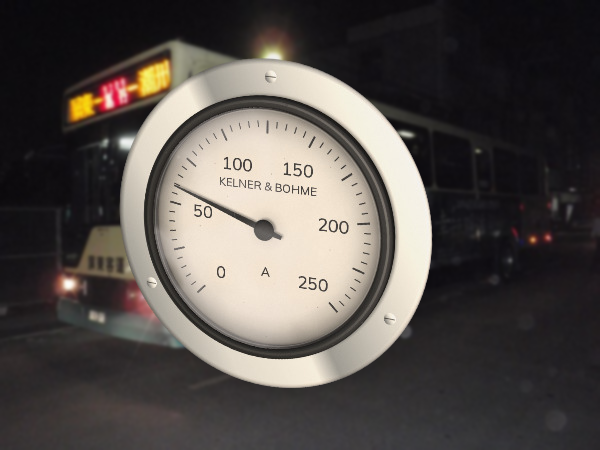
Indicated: 60
